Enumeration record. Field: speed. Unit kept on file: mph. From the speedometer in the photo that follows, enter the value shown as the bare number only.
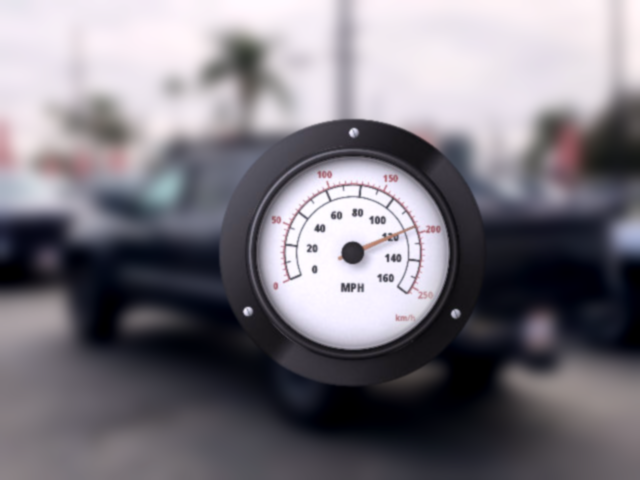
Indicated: 120
